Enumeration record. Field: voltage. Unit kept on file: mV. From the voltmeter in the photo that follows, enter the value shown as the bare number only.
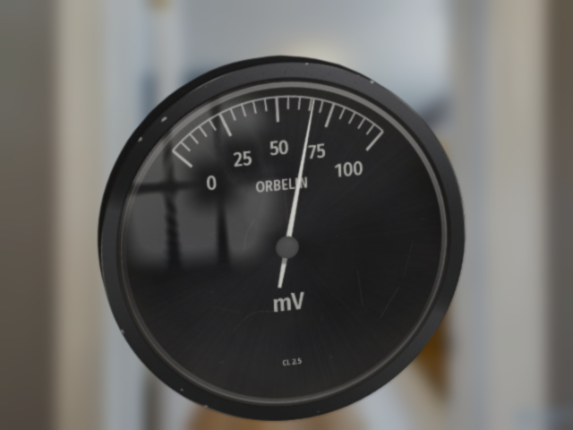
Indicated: 65
